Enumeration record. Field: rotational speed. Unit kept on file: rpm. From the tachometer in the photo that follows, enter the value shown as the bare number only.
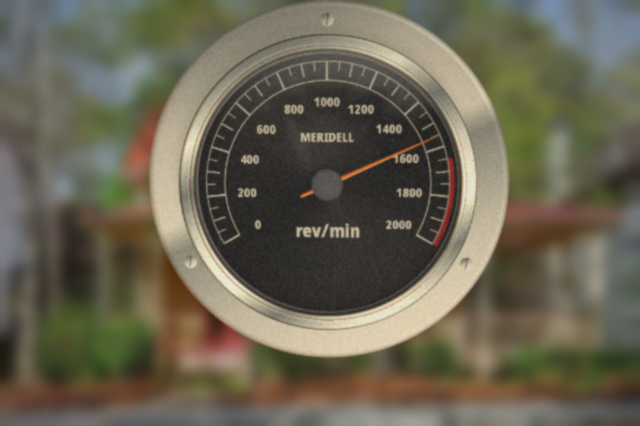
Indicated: 1550
